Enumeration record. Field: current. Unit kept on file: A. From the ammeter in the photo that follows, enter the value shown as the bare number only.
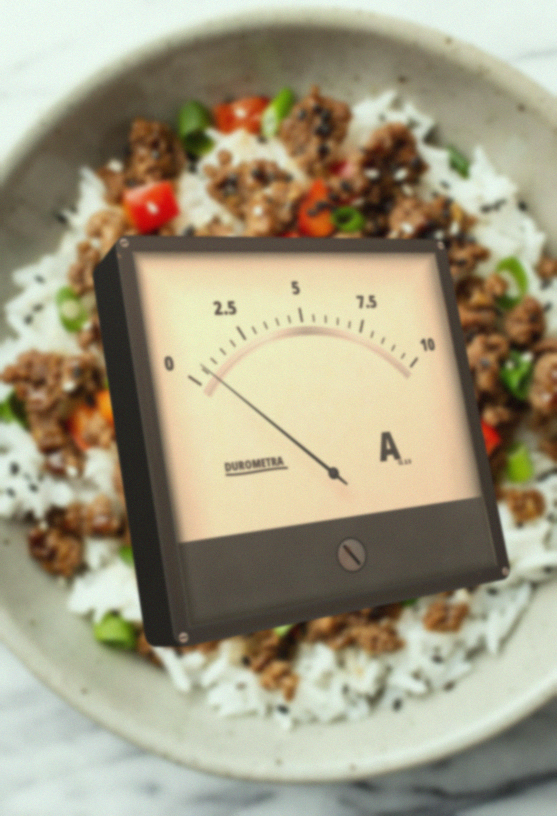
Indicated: 0.5
